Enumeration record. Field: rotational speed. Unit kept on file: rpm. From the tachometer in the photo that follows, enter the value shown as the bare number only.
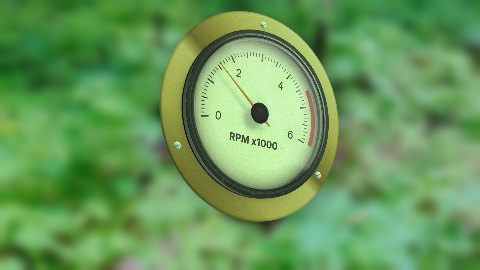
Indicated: 1500
